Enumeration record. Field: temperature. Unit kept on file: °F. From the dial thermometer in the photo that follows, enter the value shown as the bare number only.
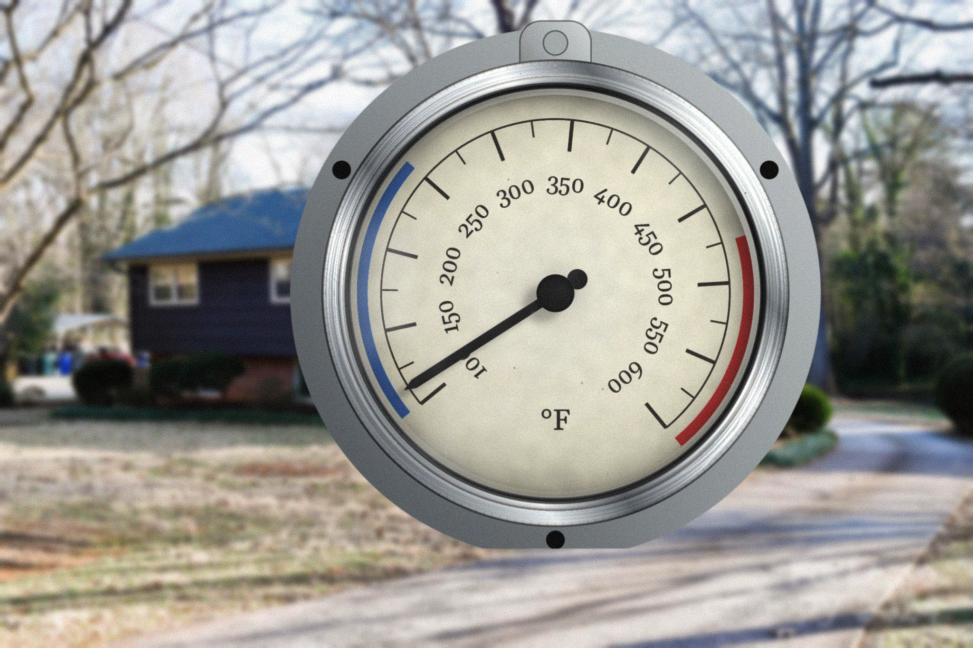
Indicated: 112.5
